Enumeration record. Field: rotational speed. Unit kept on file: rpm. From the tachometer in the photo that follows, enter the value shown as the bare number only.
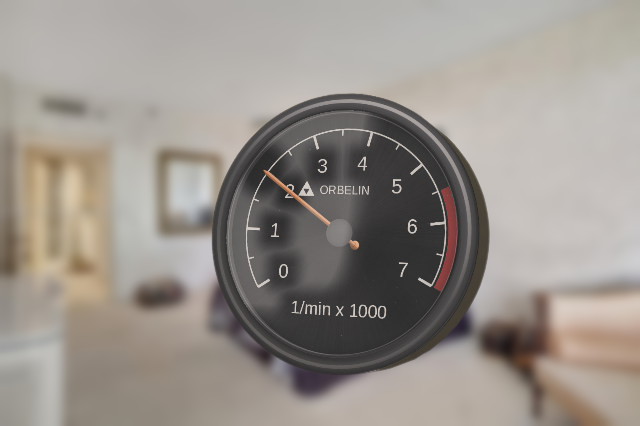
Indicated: 2000
